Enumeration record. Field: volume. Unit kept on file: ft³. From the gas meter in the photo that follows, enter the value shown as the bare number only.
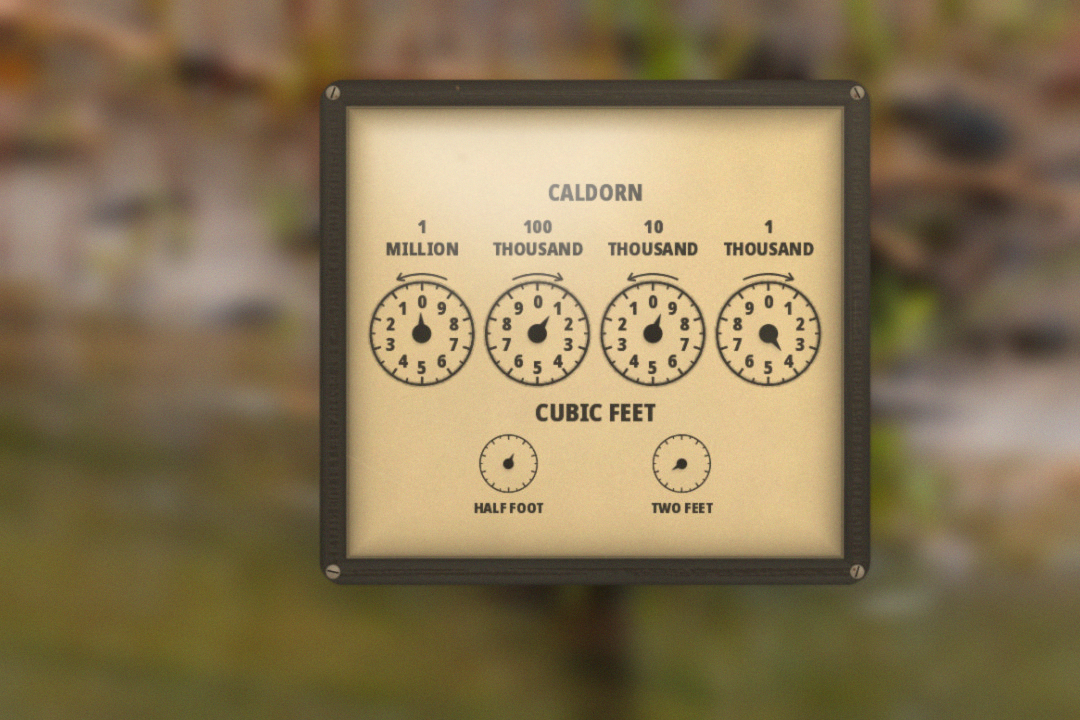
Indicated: 9400
